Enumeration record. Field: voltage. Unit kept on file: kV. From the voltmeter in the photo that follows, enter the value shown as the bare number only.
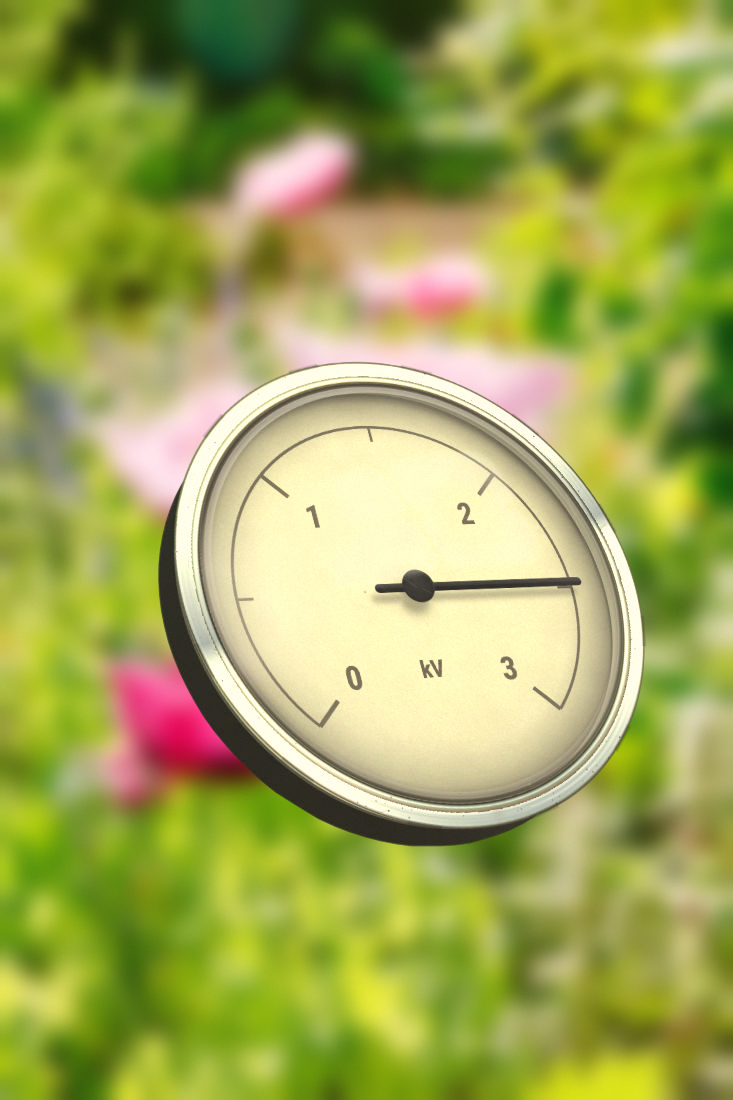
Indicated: 2.5
